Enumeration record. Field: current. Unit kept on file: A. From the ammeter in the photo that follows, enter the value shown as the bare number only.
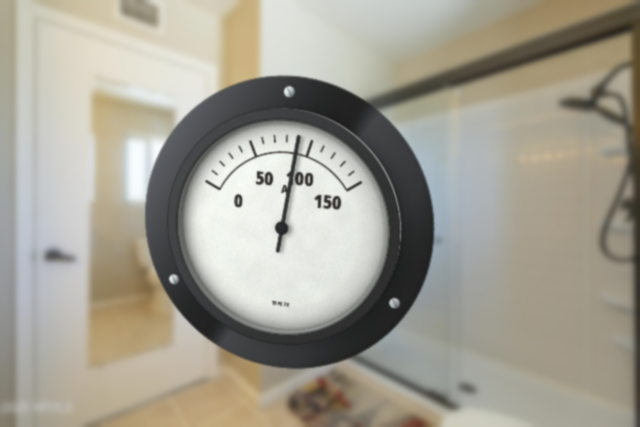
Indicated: 90
